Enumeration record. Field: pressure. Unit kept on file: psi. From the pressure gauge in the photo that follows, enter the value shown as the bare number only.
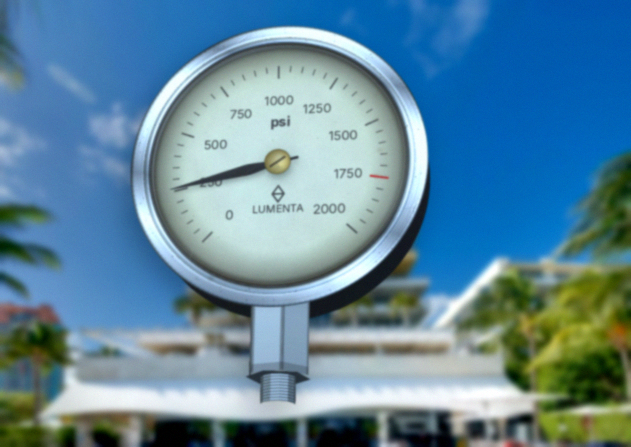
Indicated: 250
